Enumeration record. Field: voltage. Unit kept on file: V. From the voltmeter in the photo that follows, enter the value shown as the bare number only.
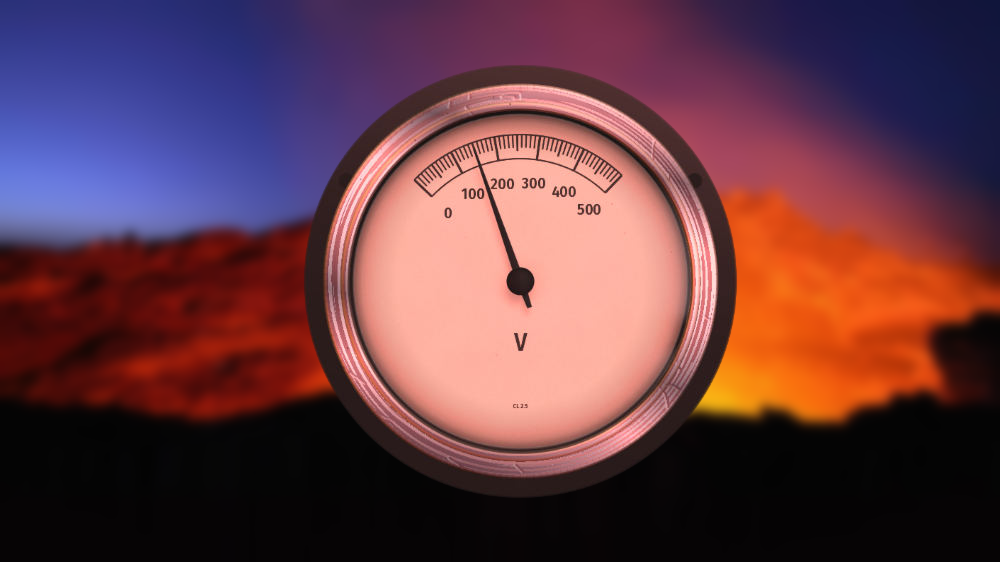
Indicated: 150
